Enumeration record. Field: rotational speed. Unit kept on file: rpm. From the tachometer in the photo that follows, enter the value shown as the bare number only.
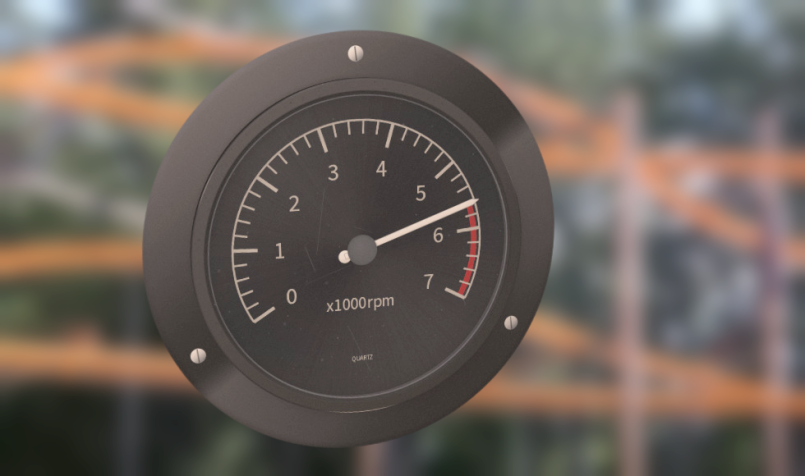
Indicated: 5600
